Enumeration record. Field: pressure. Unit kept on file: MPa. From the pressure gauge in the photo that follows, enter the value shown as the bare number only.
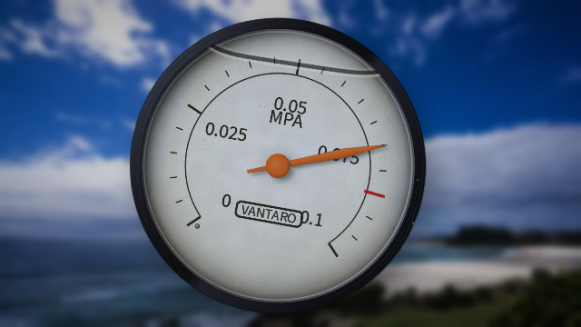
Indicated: 0.075
